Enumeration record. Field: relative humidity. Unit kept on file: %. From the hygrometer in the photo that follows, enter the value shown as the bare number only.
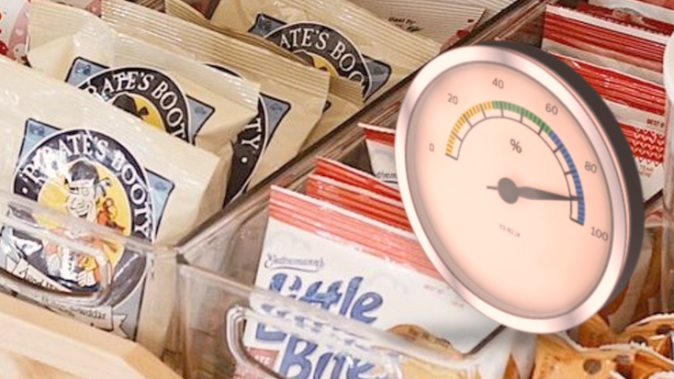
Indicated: 90
